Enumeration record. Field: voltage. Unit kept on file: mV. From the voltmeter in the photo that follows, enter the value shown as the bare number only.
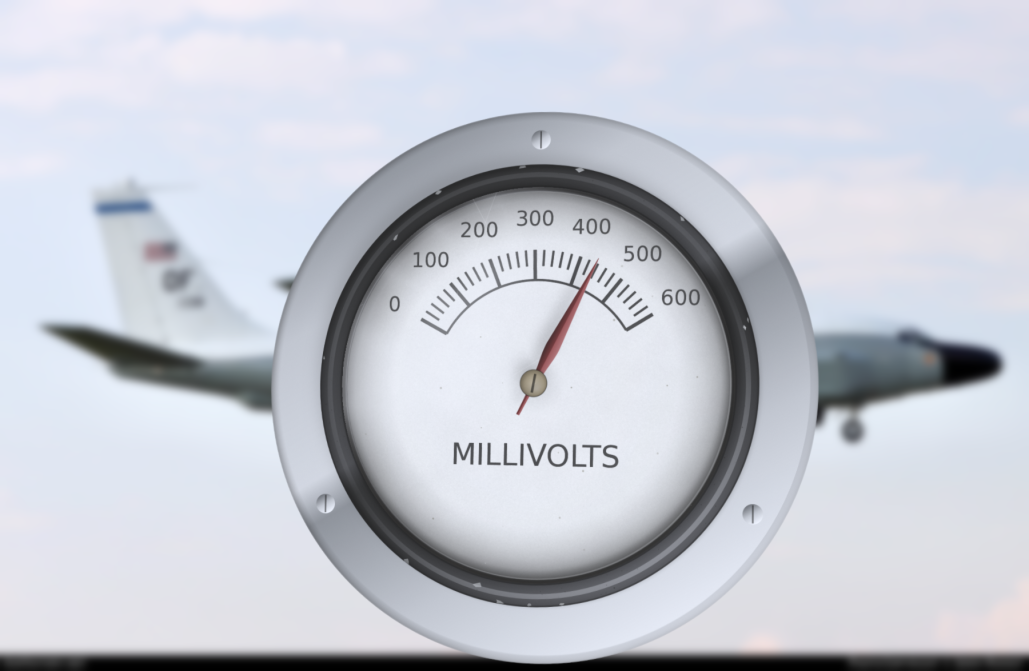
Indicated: 440
